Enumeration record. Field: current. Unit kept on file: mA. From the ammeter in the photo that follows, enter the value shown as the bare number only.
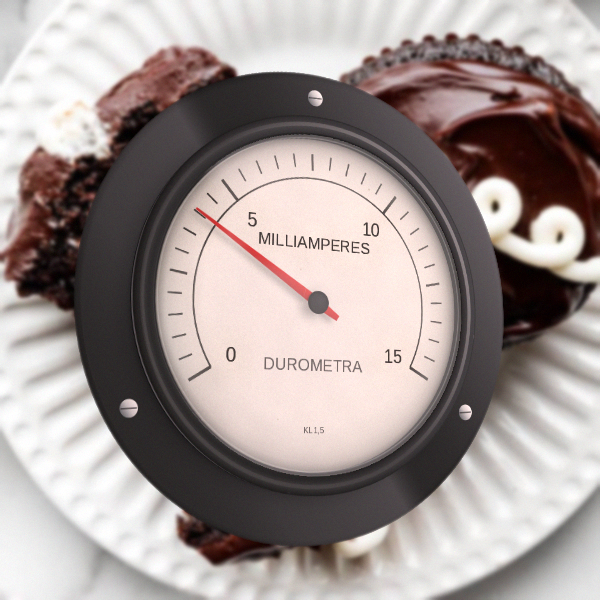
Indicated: 4
